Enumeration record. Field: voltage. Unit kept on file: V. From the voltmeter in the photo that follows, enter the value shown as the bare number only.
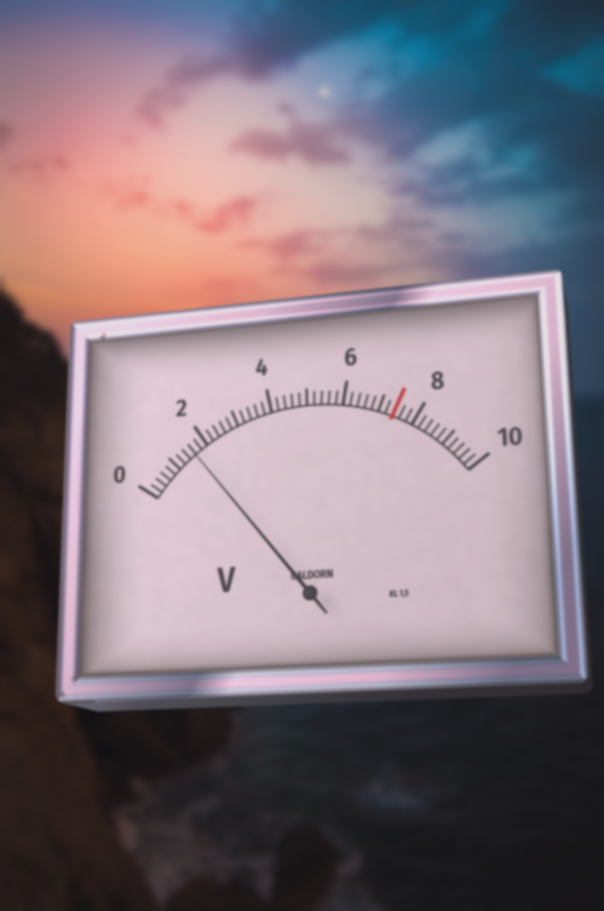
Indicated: 1.6
